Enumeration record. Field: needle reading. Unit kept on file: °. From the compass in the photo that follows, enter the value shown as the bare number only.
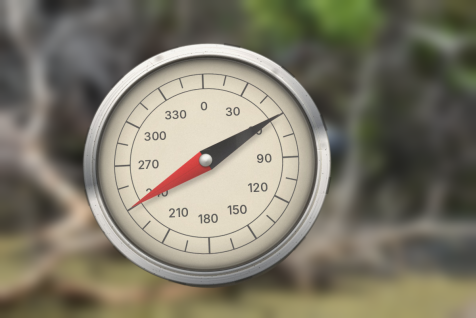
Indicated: 240
